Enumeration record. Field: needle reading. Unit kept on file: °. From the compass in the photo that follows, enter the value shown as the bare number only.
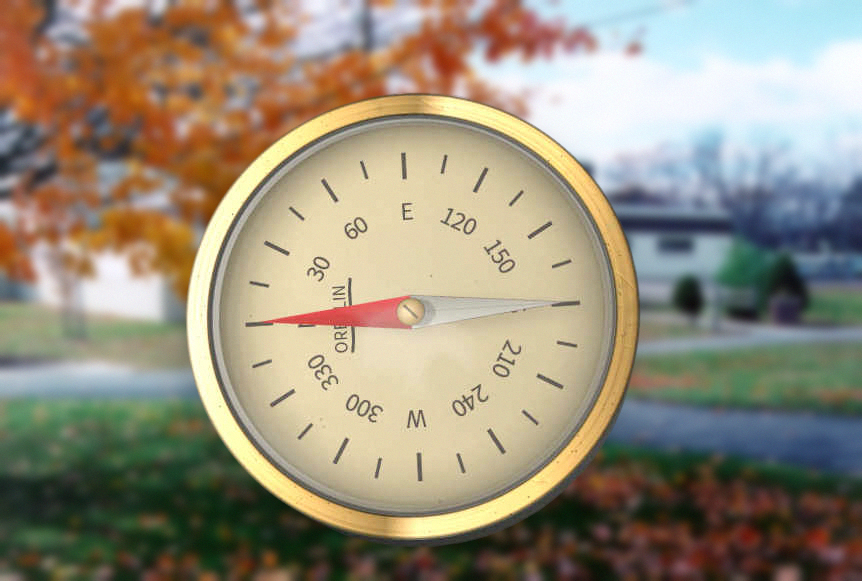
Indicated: 0
